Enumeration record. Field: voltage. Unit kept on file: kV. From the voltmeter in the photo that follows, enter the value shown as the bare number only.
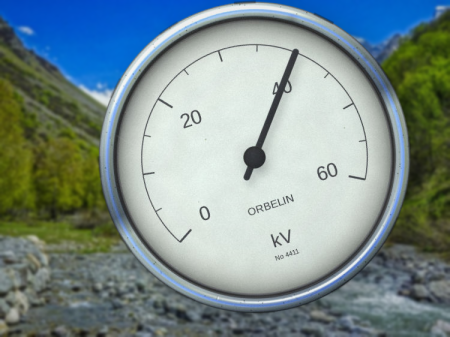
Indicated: 40
